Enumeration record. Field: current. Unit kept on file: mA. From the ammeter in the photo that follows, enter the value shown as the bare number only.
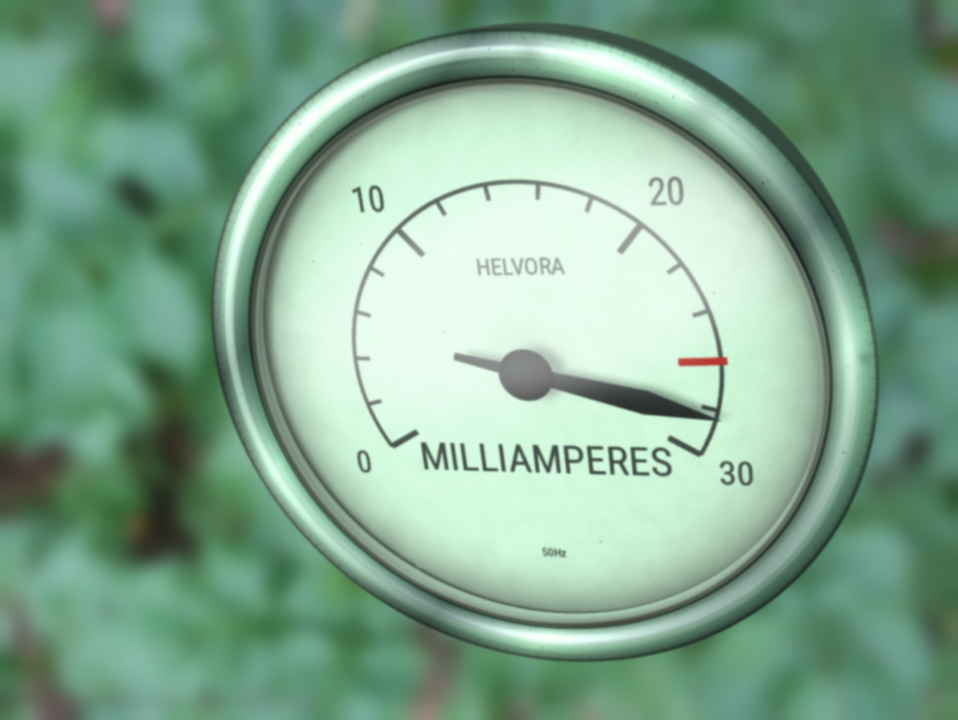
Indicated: 28
